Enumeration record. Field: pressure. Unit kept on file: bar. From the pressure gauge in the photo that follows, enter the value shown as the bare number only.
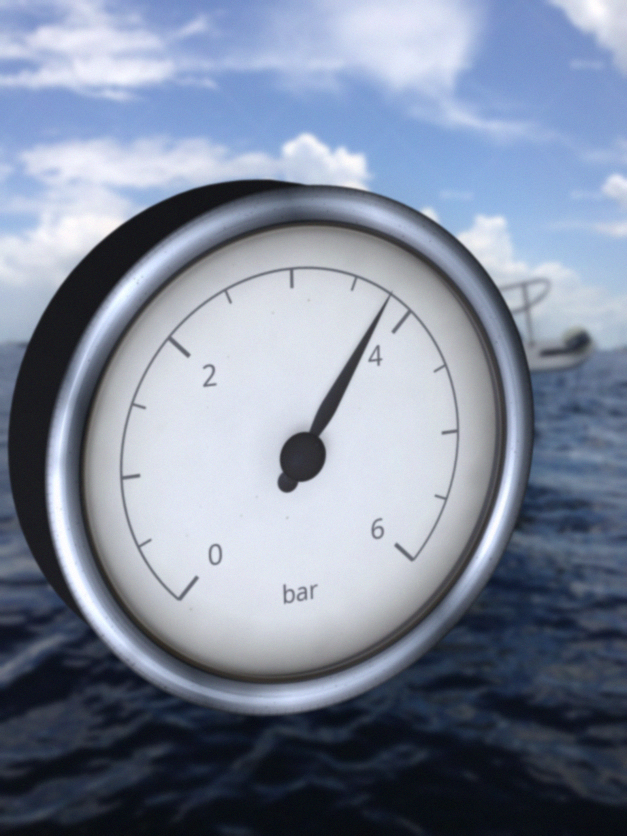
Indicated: 3.75
